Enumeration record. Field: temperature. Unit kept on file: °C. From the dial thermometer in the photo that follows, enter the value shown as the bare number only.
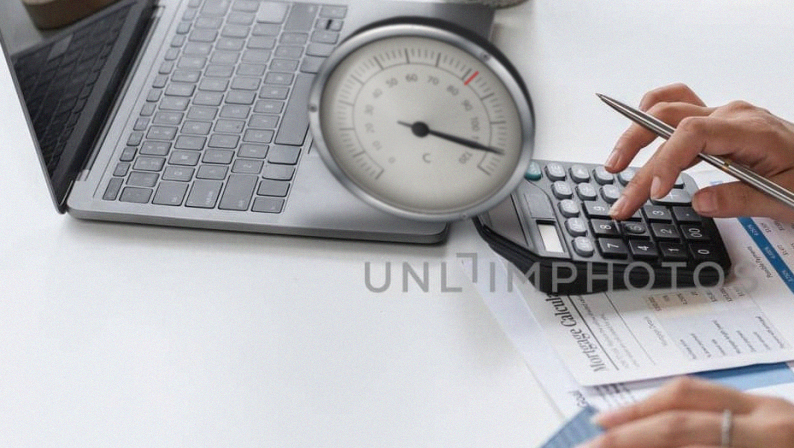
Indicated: 110
